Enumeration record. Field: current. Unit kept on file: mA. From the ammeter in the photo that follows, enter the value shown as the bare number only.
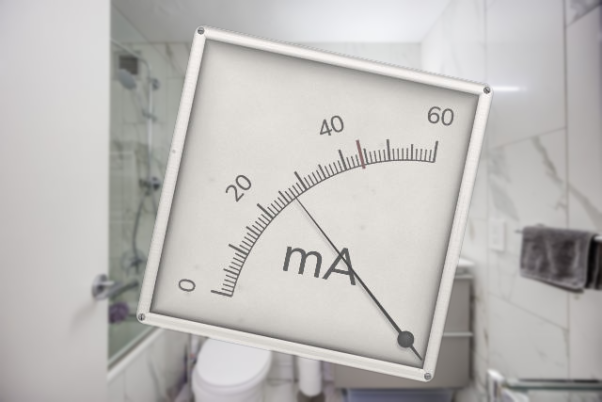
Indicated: 27
